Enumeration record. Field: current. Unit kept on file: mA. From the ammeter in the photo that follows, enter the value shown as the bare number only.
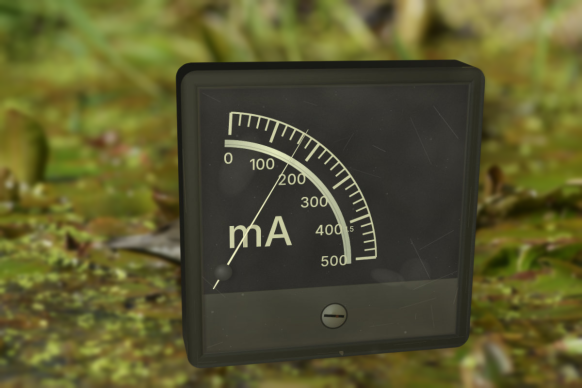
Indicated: 160
